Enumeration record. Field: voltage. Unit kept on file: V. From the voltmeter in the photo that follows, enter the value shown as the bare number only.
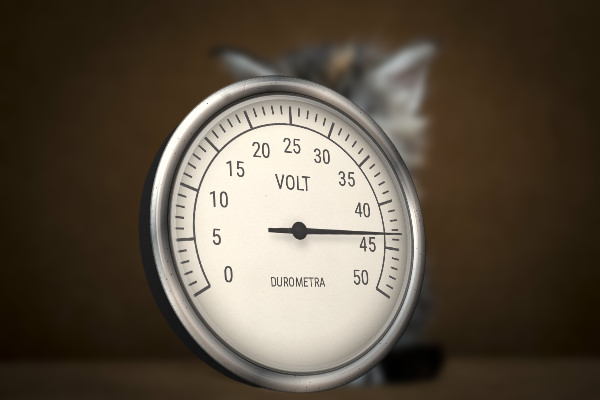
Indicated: 43.5
